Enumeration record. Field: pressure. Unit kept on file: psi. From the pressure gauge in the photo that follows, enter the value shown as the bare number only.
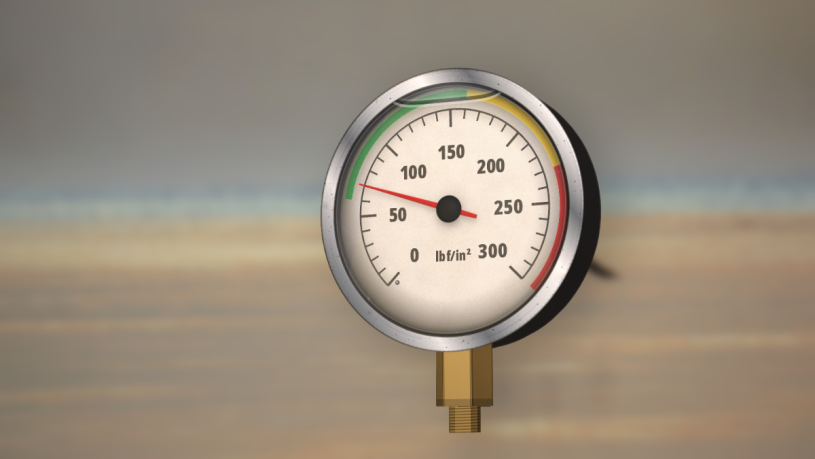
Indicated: 70
